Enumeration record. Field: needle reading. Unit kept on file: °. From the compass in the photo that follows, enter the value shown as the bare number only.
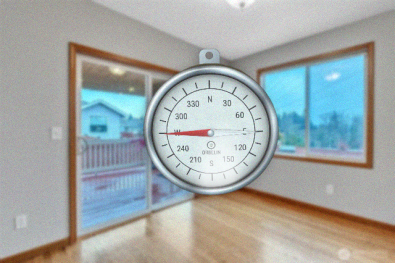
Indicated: 270
